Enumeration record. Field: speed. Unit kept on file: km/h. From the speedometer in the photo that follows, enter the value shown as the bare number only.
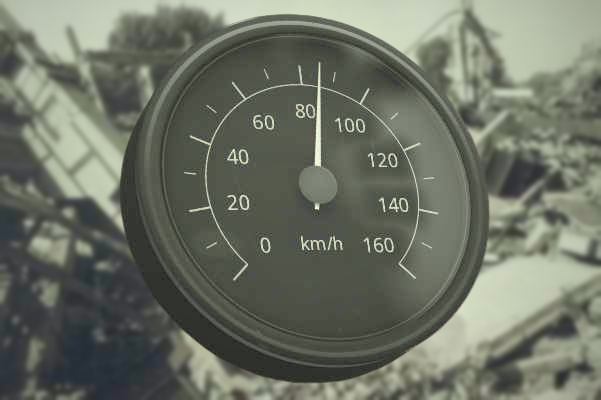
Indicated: 85
